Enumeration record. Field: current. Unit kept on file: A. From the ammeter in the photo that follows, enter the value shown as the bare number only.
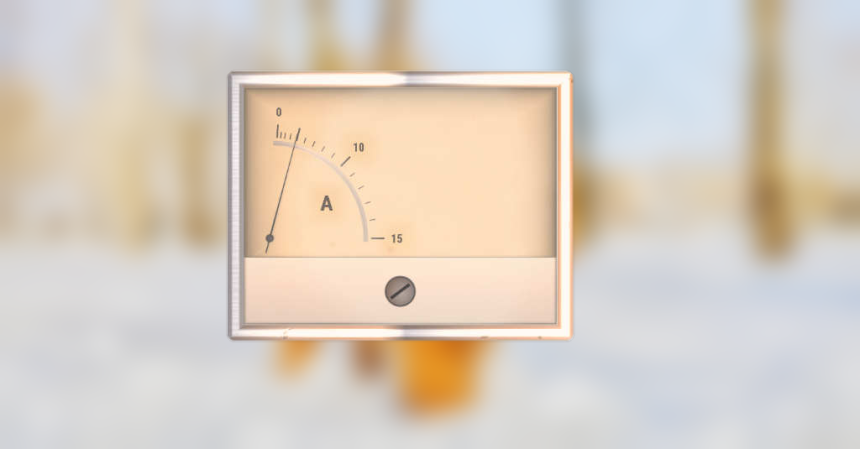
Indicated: 5
